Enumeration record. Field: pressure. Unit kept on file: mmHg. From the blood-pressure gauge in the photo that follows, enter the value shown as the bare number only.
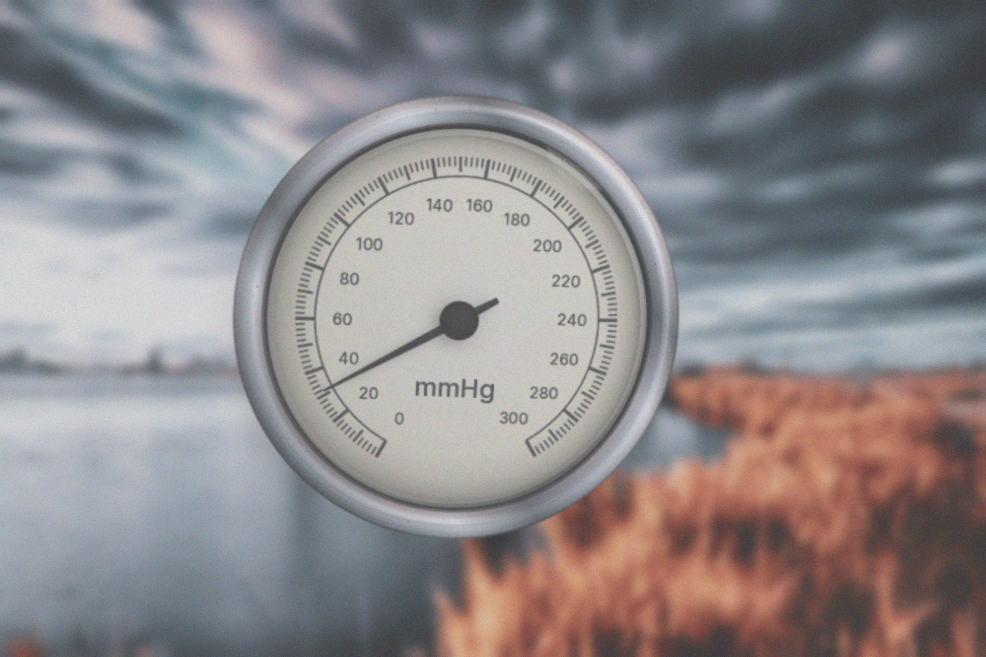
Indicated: 32
